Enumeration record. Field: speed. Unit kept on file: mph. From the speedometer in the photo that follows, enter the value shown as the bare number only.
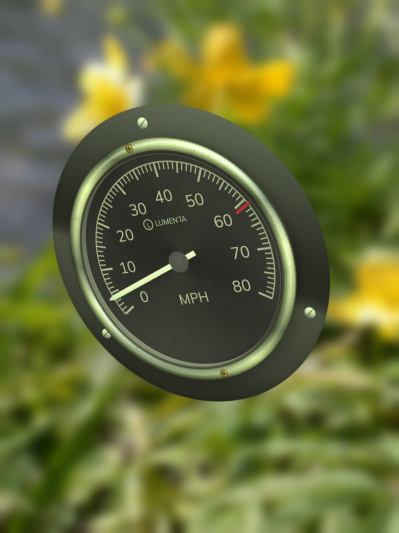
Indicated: 4
